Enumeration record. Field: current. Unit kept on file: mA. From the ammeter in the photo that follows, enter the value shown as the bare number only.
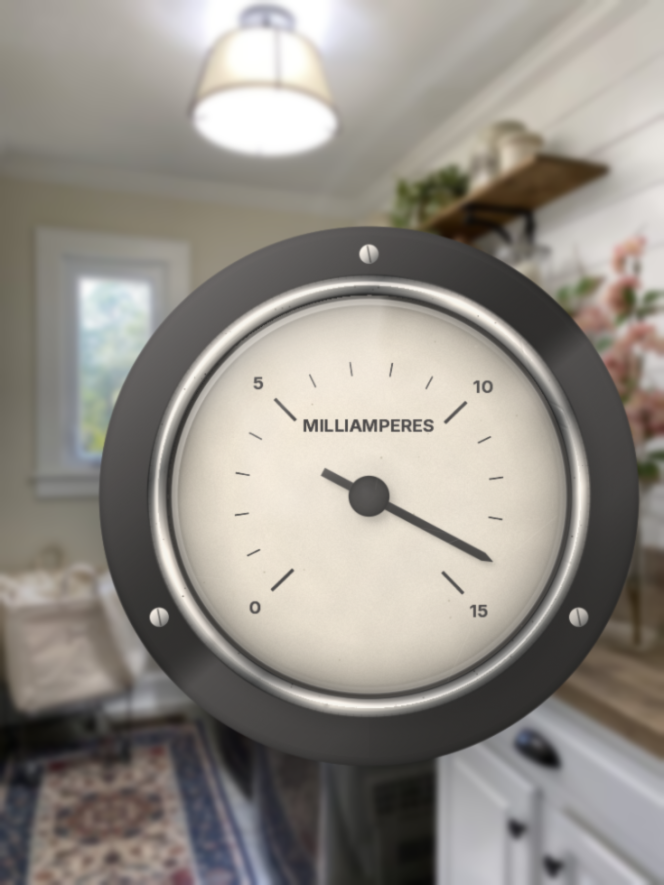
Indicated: 14
